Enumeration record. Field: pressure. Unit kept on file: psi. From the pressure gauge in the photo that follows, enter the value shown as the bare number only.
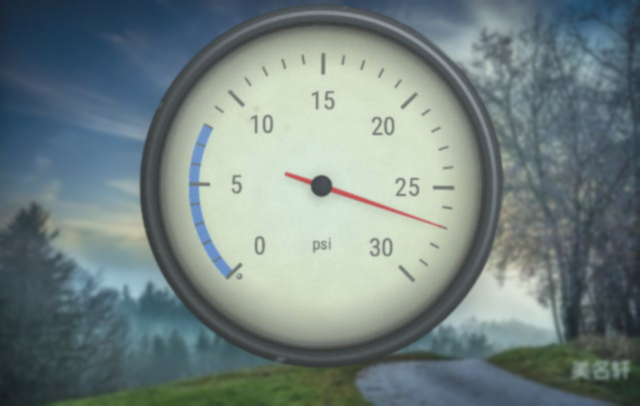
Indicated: 27
